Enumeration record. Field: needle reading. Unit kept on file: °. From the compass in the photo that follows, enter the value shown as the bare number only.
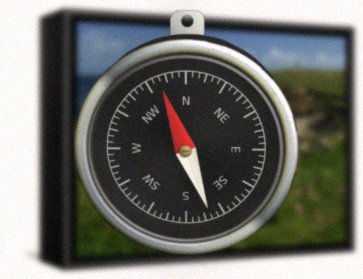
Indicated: 340
